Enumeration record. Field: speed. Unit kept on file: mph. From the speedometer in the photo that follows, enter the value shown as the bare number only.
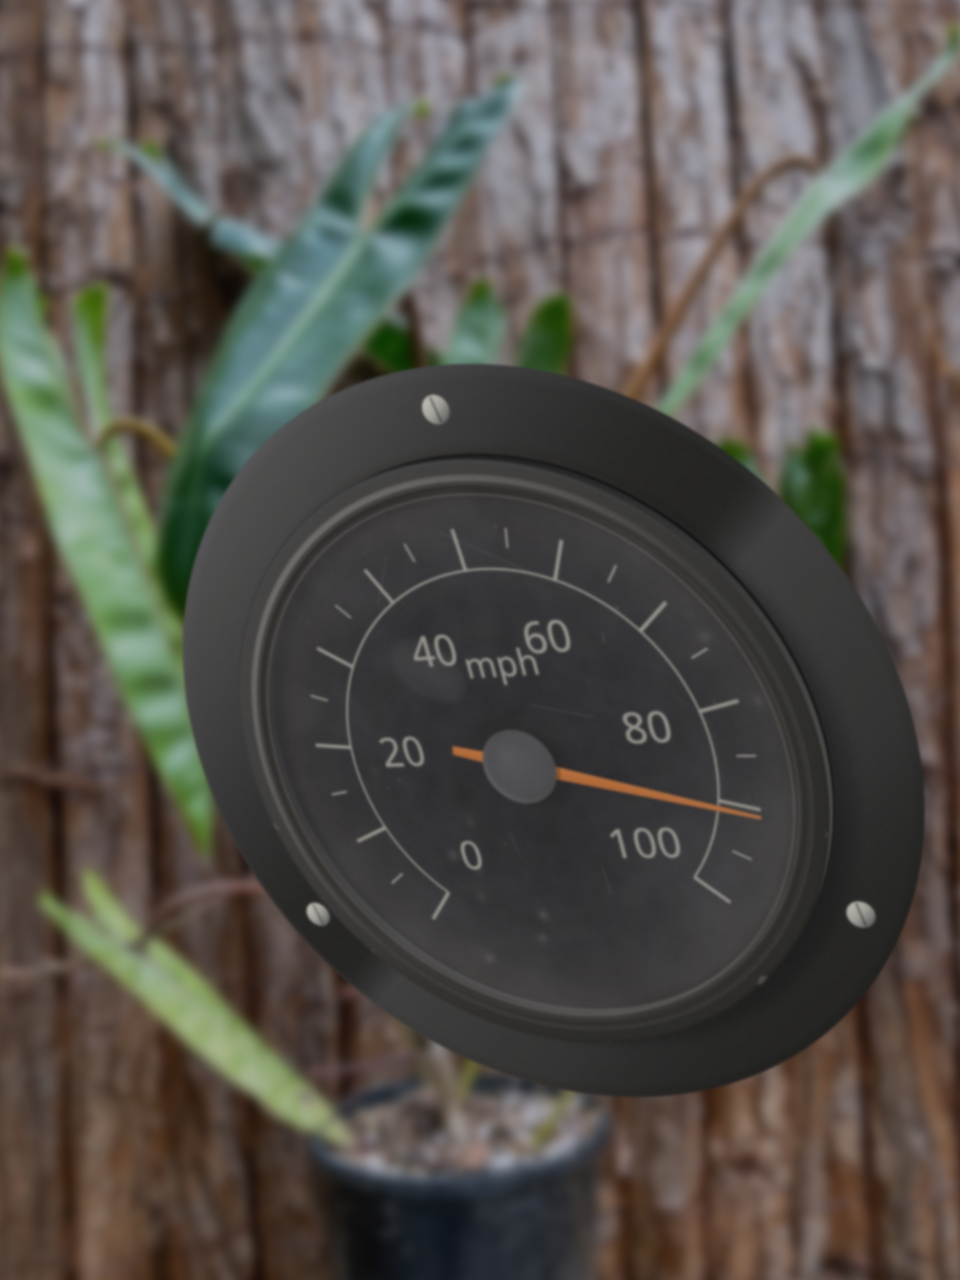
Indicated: 90
